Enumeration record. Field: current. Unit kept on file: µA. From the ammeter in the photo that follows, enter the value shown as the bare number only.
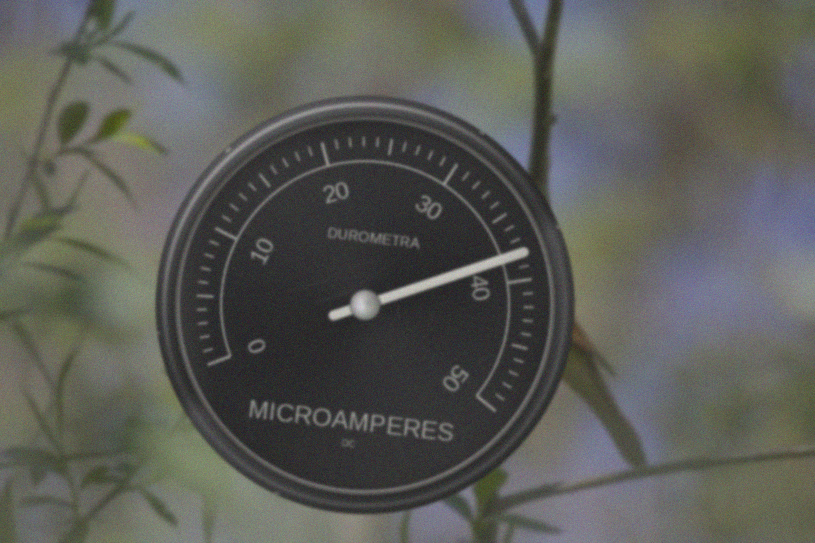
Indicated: 38
